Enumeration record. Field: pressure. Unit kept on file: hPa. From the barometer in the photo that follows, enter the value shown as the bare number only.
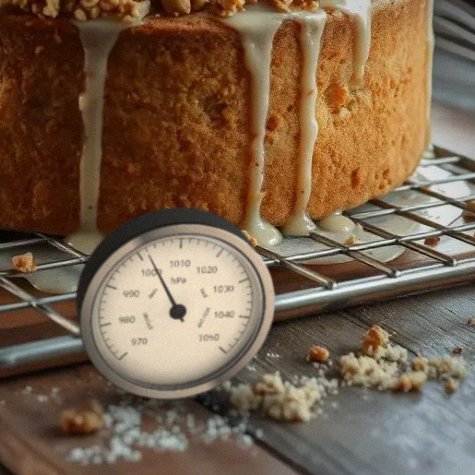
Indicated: 1002
